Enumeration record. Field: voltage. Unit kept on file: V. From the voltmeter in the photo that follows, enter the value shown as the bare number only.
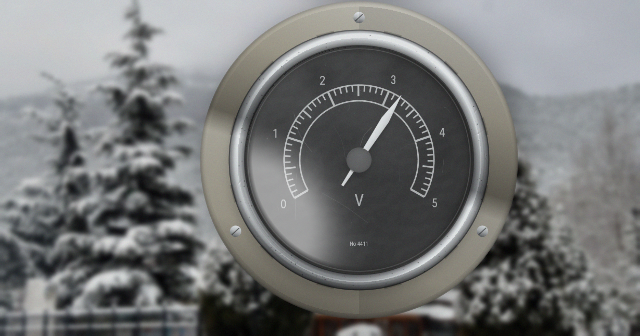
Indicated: 3.2
